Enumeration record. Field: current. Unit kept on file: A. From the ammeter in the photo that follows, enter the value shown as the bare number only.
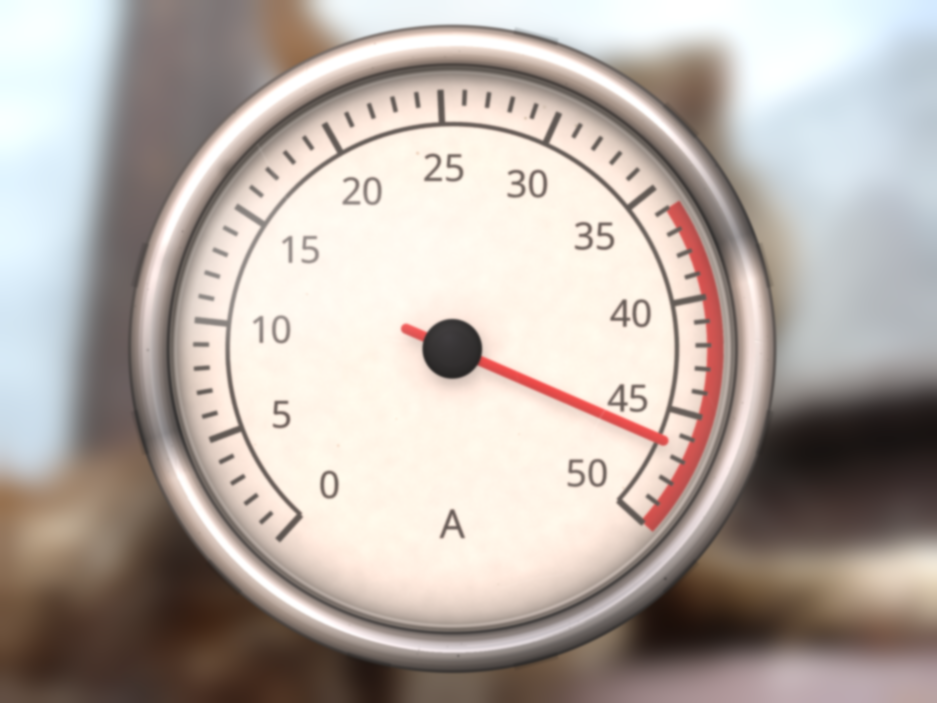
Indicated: 46.5
